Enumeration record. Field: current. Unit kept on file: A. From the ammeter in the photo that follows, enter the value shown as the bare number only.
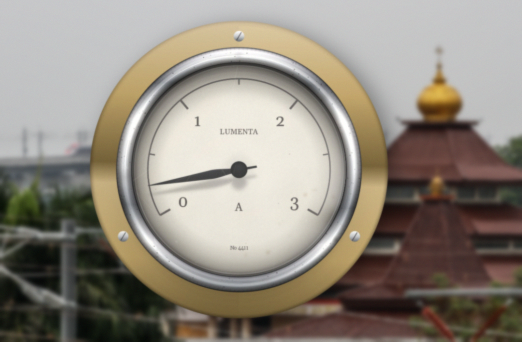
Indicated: 0.25
